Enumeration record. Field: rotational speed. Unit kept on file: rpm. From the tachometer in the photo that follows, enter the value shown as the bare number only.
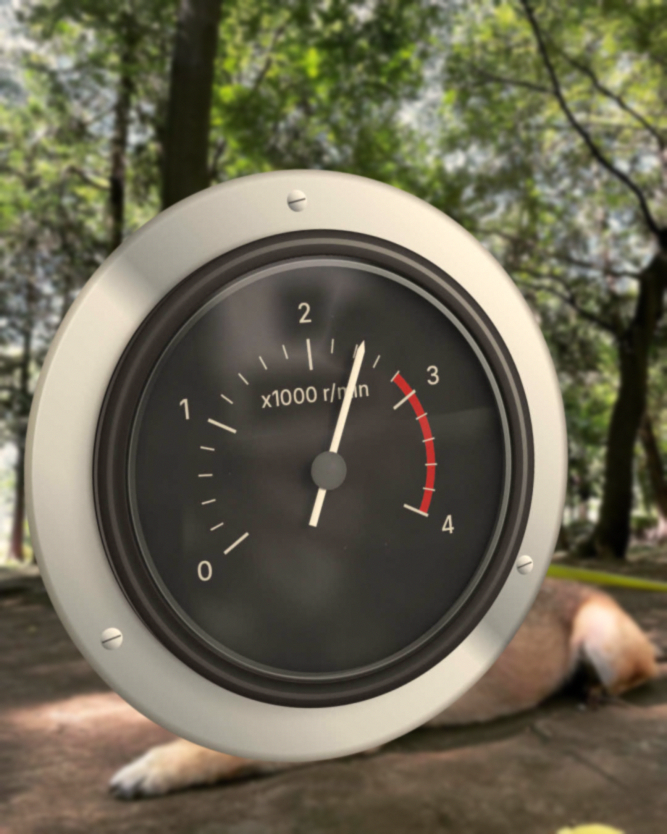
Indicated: 2400
